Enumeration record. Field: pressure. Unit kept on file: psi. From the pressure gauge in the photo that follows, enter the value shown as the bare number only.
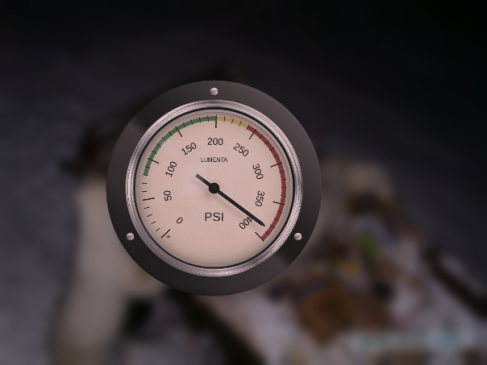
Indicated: 385
